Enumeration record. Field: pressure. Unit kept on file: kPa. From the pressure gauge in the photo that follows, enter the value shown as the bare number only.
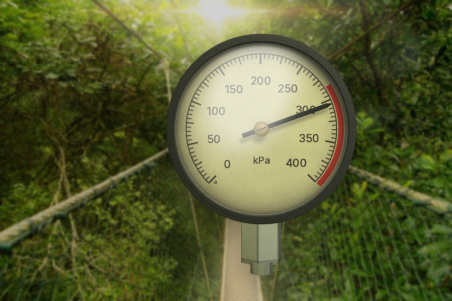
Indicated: 305
